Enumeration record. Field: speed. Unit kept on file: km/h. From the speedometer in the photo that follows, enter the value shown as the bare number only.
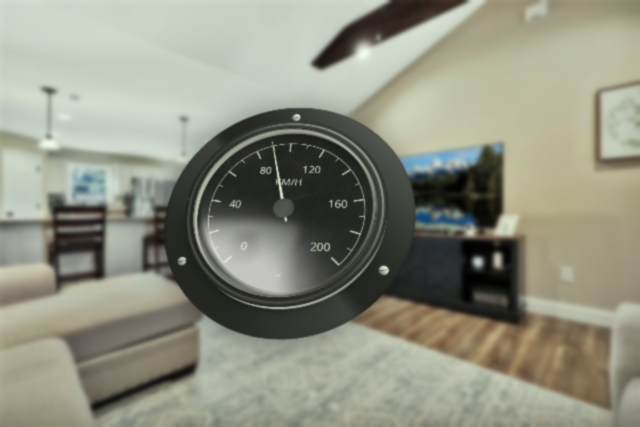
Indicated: 90
